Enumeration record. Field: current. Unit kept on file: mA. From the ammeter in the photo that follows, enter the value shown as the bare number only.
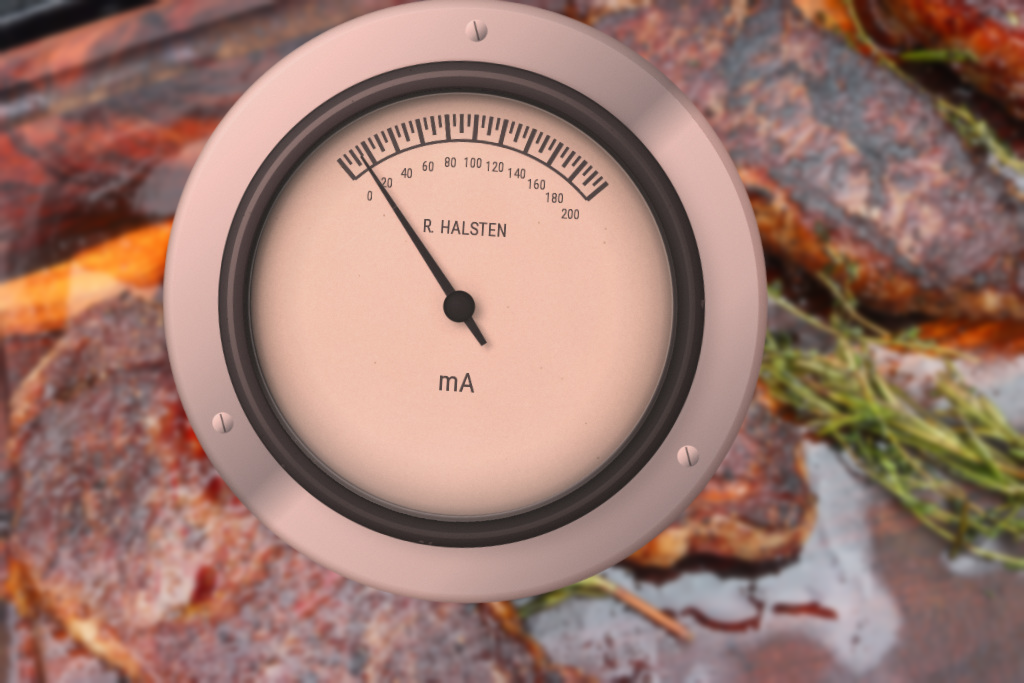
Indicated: 15
